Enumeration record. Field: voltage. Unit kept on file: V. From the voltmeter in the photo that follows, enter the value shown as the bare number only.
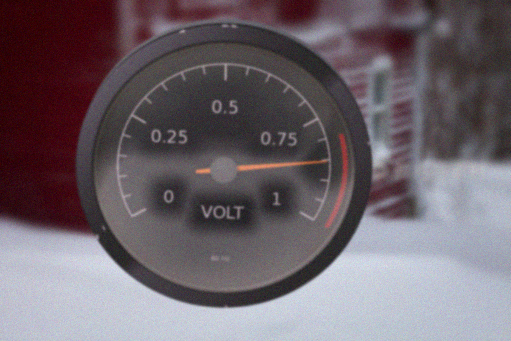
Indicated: 0.85
